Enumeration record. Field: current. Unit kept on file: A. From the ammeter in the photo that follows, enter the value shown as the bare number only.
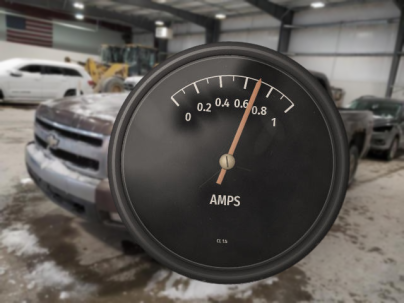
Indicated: 0.7
